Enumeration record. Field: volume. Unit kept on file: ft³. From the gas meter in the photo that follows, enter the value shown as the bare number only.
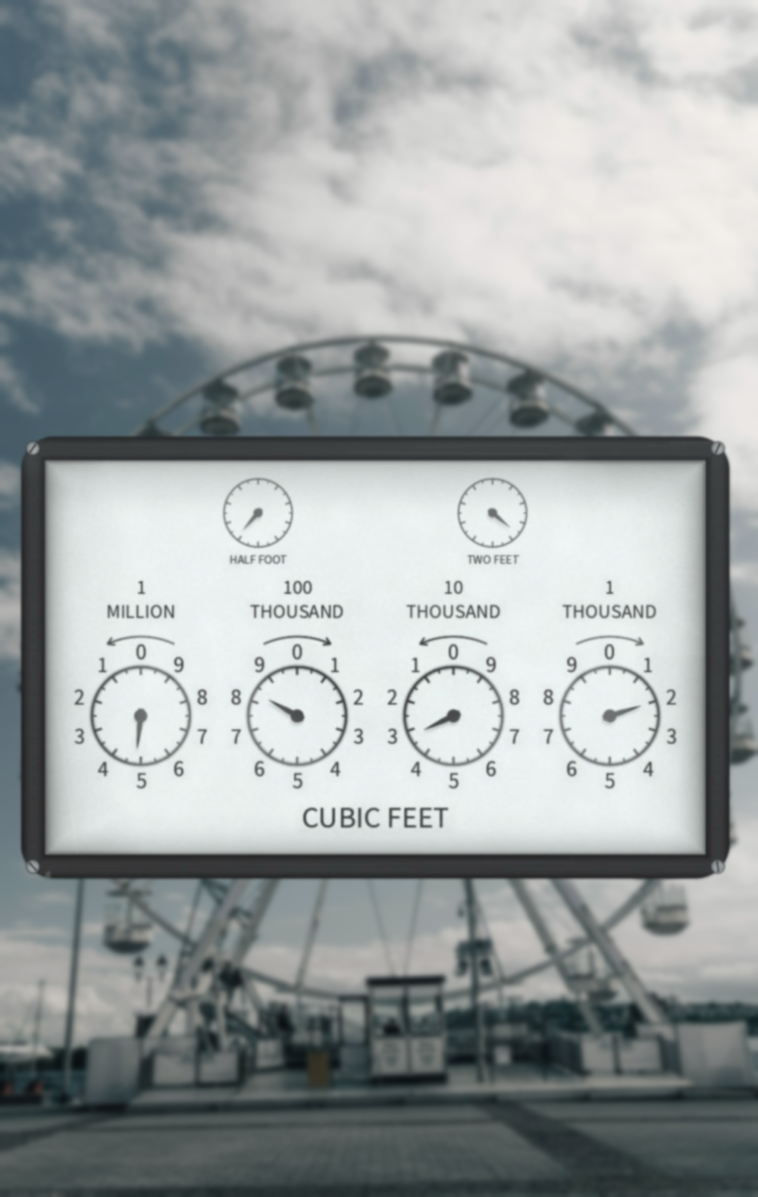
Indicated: 483200
